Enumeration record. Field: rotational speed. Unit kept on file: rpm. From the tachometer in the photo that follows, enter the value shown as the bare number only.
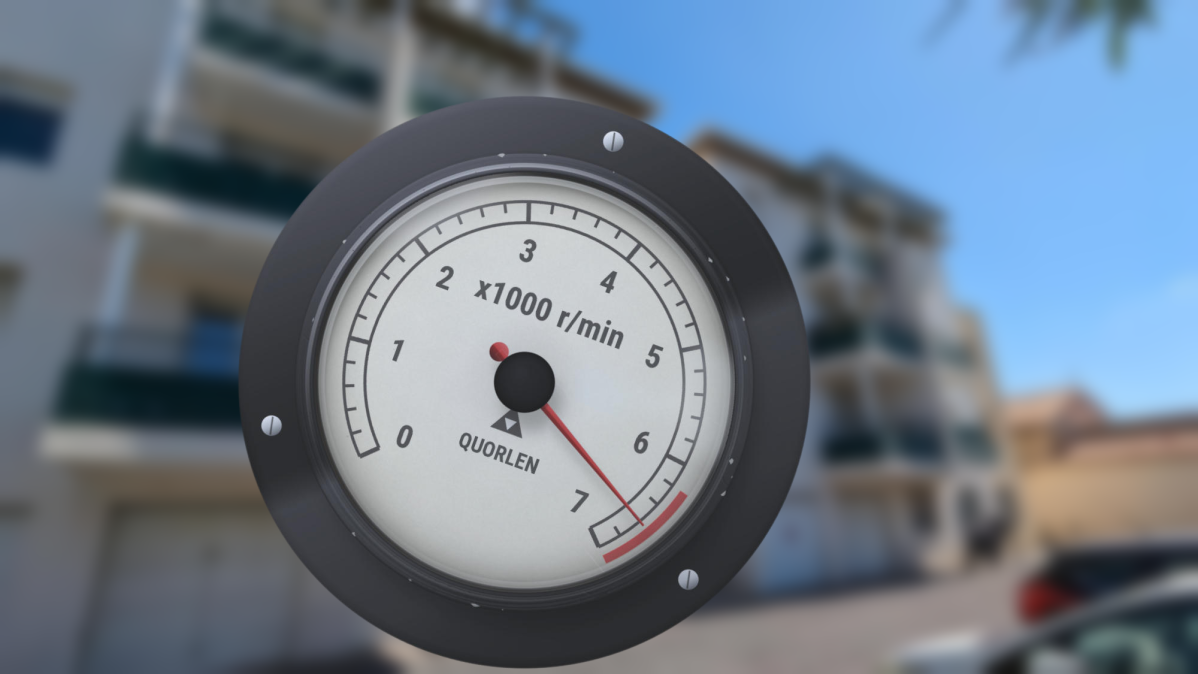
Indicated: 6600
